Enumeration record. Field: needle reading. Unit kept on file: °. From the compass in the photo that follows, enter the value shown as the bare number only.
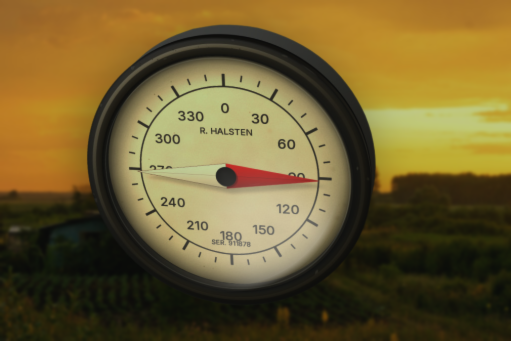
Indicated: 90
